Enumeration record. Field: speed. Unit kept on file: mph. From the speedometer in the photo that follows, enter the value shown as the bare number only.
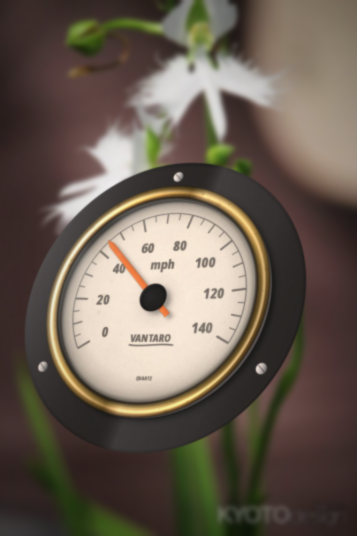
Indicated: 45
